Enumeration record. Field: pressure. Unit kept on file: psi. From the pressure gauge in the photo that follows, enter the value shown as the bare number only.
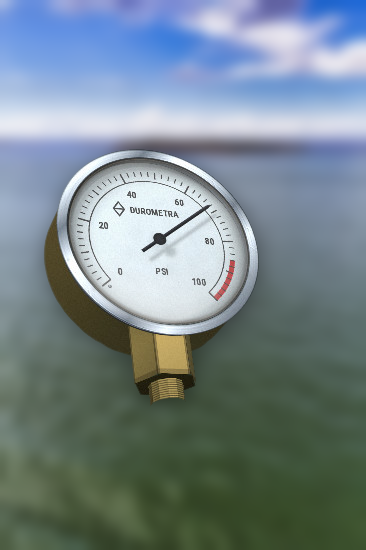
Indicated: 68
